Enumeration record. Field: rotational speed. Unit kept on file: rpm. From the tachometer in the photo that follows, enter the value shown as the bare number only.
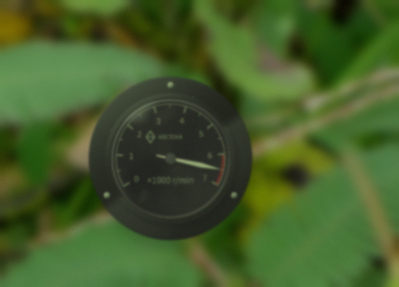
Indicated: 6500
